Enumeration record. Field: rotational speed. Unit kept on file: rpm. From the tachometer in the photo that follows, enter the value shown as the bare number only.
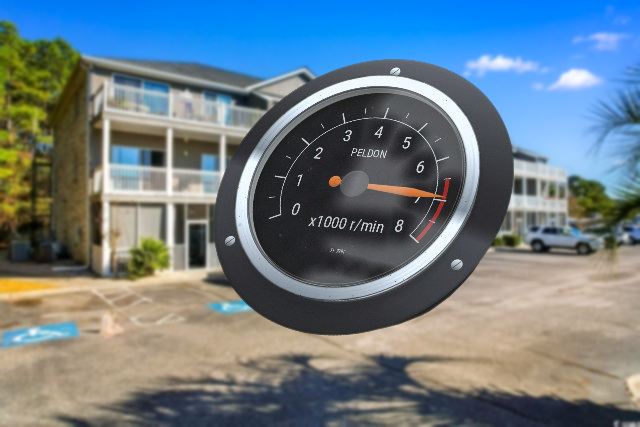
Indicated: 7000
